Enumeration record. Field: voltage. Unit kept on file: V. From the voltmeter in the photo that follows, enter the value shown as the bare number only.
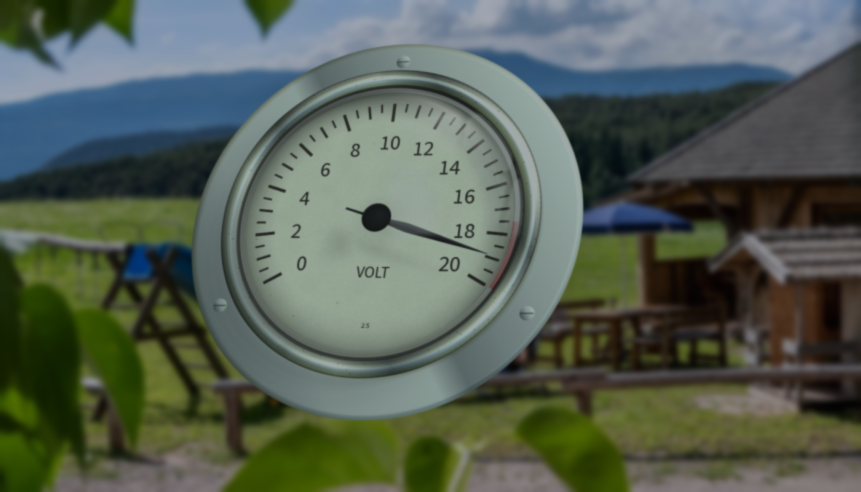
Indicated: 19
